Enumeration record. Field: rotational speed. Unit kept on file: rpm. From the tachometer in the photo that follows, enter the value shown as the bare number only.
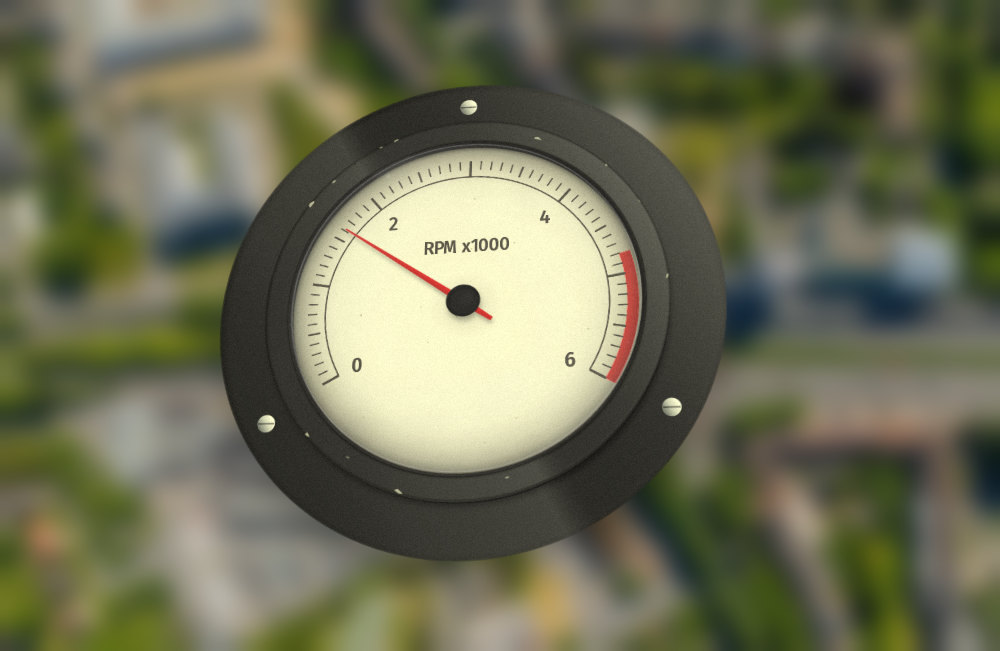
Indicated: 1600
